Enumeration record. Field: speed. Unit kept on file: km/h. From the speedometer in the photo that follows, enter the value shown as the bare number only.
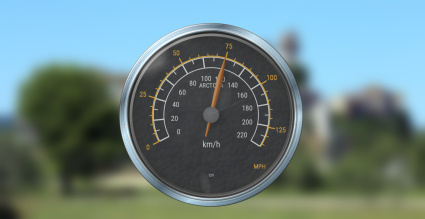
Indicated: 120
